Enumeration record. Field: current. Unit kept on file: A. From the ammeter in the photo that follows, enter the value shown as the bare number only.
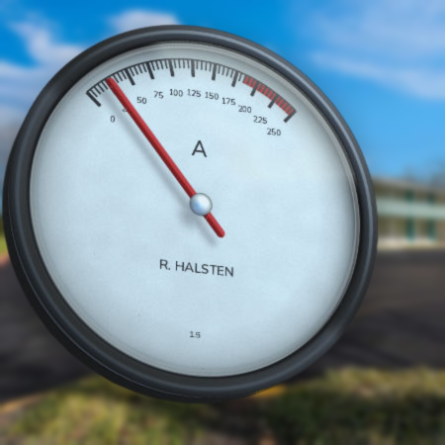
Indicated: 25
